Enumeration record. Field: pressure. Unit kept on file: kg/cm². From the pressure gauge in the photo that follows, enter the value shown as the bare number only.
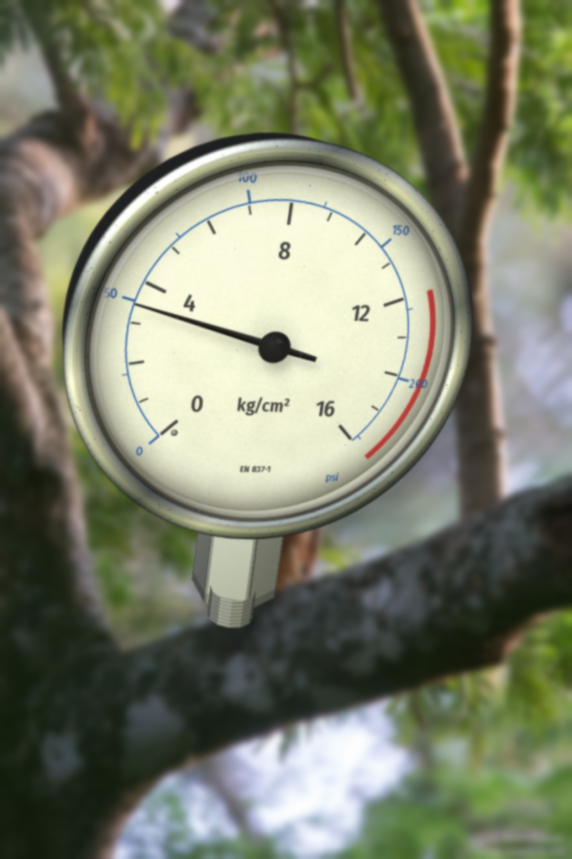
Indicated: 3.5
